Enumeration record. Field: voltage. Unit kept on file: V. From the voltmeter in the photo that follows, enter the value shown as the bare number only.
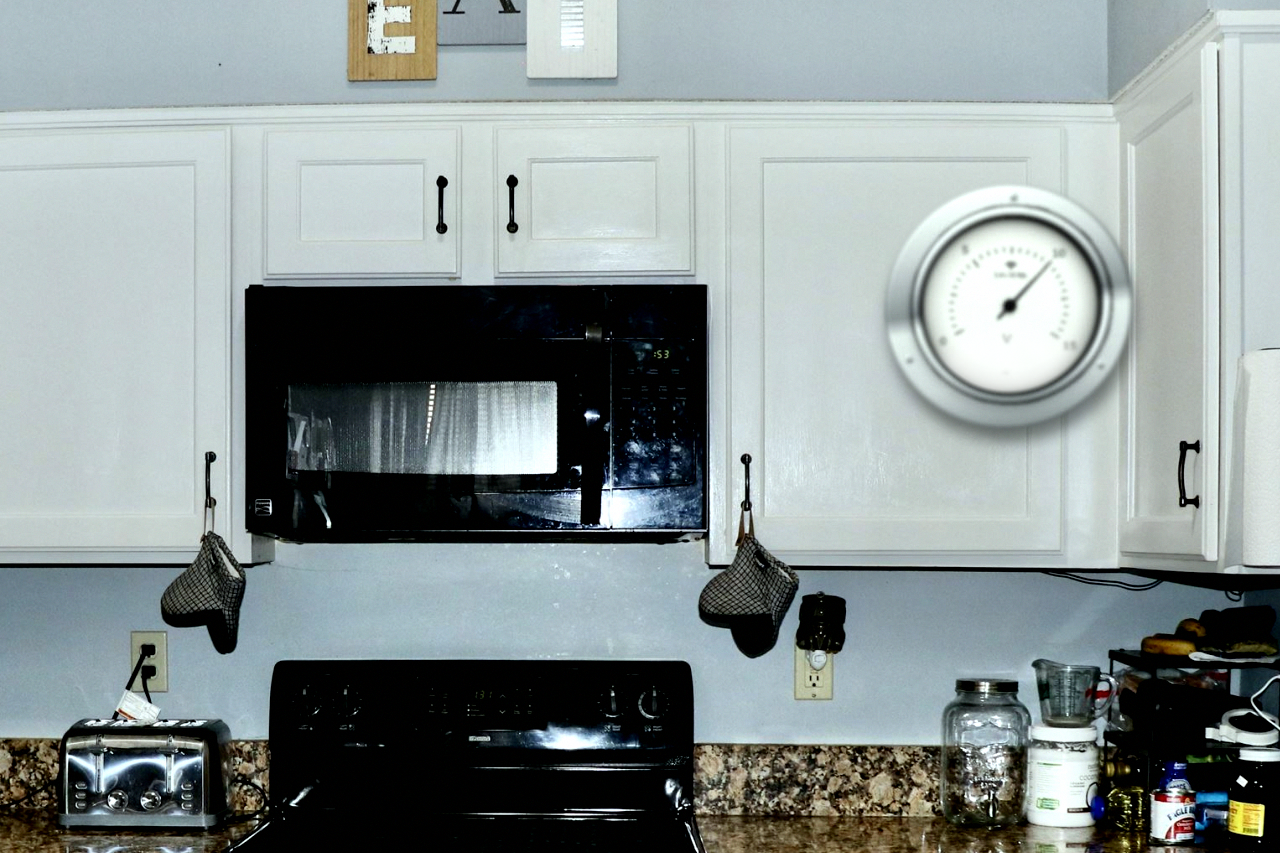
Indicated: 10
